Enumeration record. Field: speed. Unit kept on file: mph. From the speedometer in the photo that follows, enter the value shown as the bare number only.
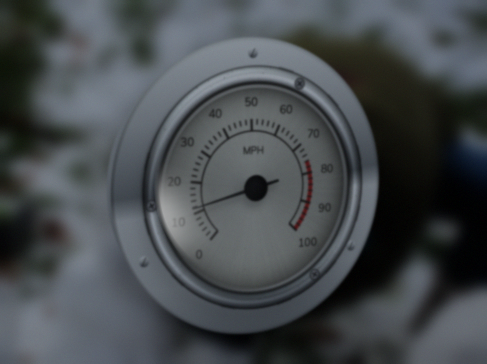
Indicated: 12
